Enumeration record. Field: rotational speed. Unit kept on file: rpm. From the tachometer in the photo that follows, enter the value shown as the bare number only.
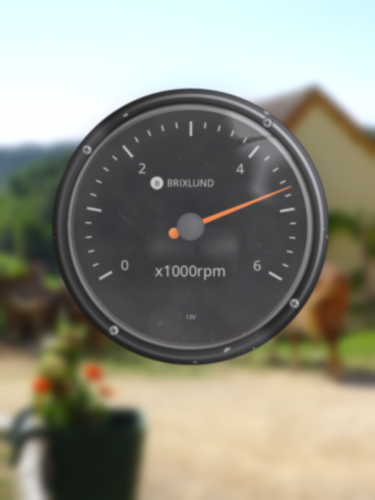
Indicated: 4700
